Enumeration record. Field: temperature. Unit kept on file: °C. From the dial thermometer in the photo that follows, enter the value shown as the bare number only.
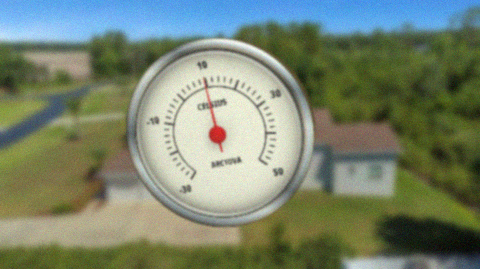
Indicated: 10
